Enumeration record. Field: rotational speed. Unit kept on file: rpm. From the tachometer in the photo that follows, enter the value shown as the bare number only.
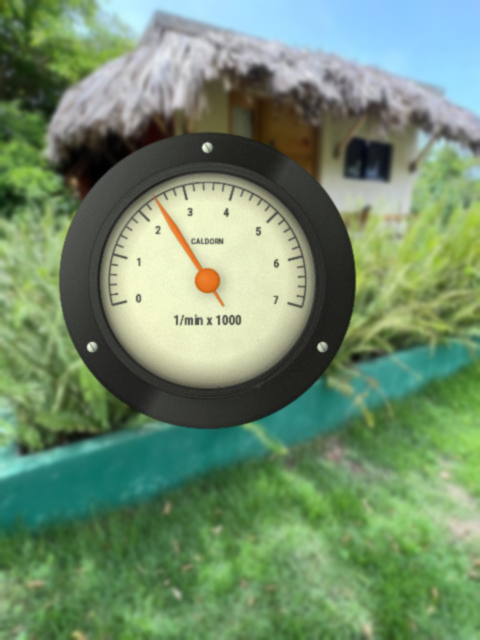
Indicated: 2400
